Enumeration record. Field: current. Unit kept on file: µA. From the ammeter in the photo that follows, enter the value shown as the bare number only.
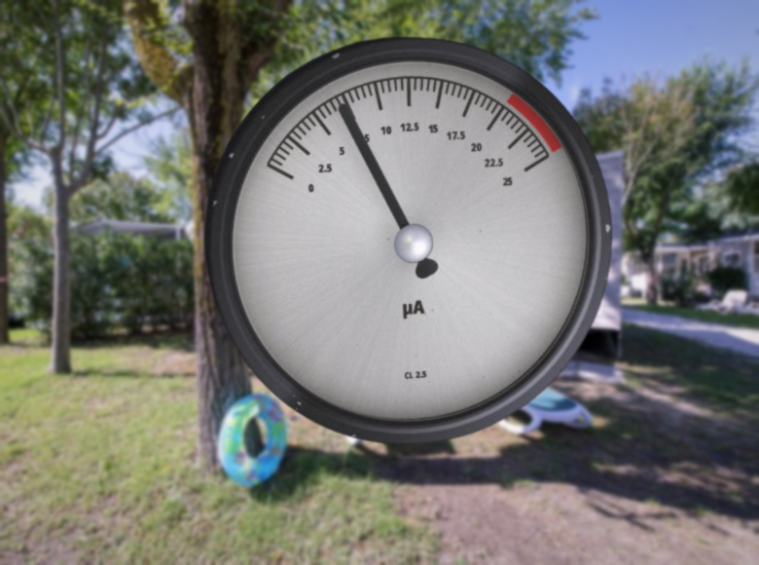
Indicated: 7
